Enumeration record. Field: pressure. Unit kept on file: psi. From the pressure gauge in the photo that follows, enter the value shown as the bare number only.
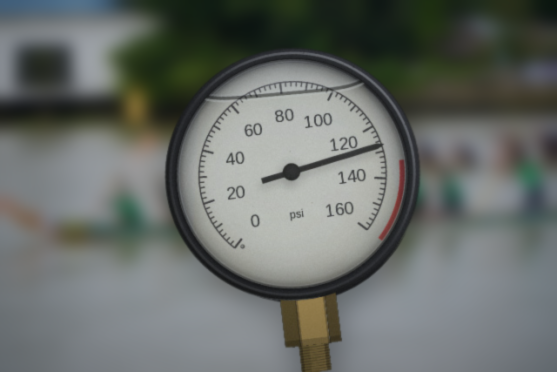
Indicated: 128
